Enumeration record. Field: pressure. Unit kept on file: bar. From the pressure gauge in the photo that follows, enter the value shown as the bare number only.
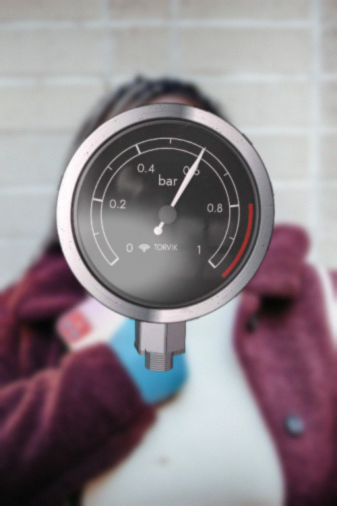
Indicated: 0.6
